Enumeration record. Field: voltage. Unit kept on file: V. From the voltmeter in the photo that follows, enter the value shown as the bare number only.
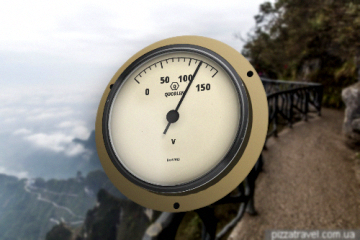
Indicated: 120
